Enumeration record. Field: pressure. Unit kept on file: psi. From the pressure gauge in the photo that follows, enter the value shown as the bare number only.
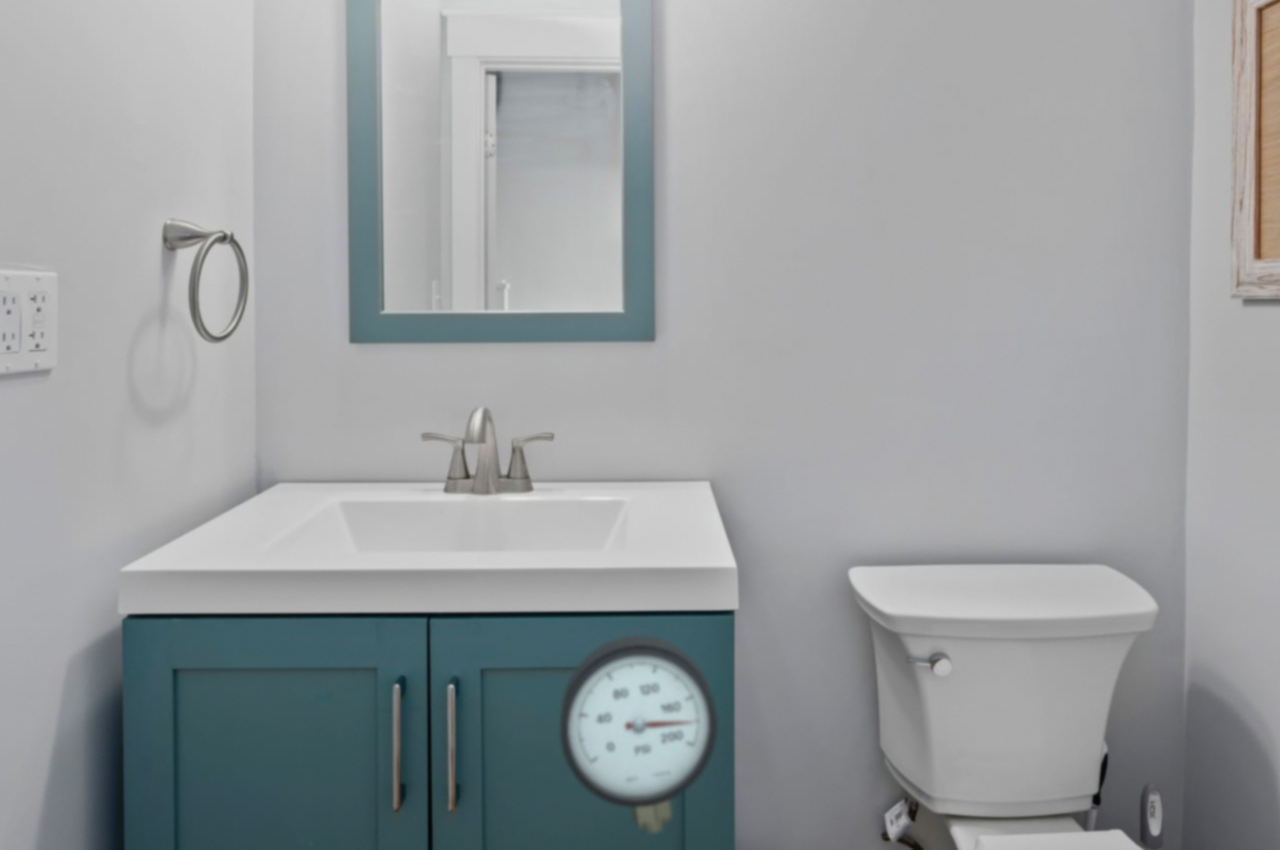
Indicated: 180
